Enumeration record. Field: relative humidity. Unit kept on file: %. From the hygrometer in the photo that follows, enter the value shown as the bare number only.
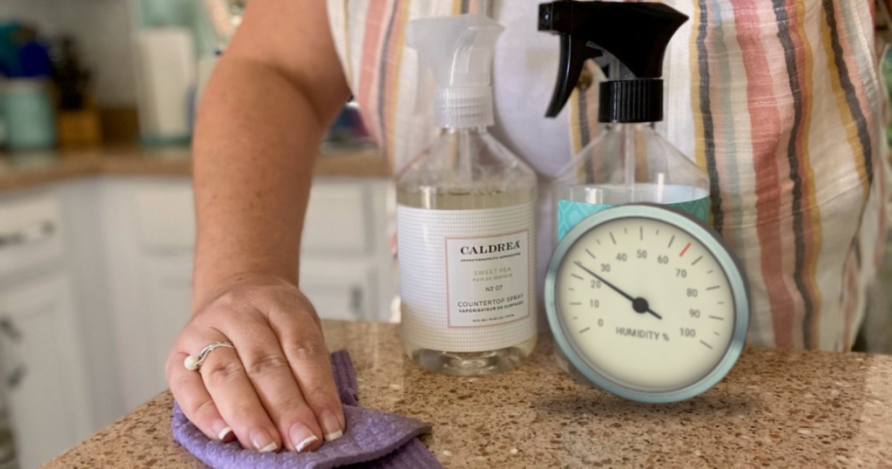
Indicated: 25
